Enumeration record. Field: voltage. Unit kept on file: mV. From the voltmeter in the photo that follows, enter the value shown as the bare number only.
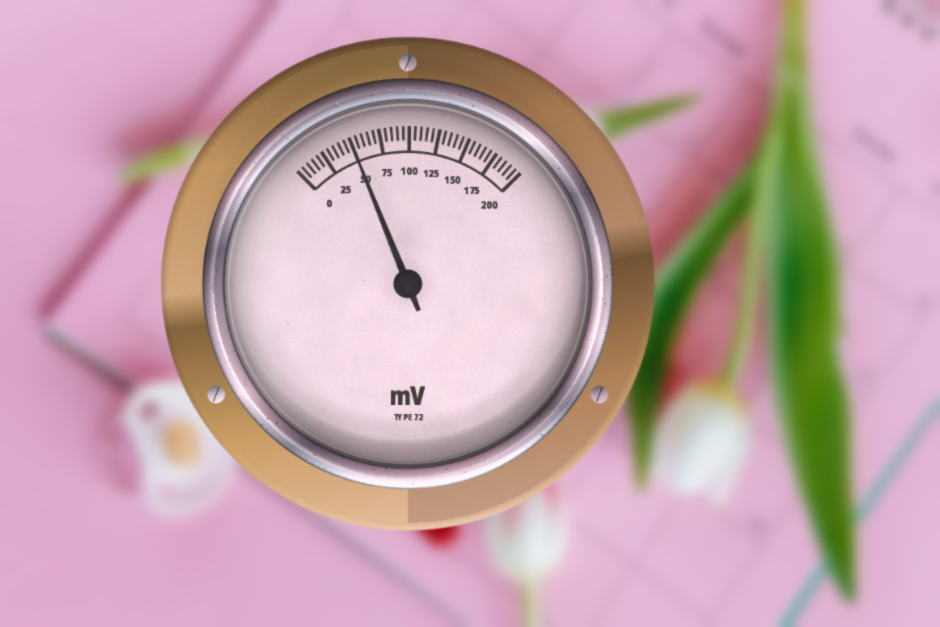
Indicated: 50
